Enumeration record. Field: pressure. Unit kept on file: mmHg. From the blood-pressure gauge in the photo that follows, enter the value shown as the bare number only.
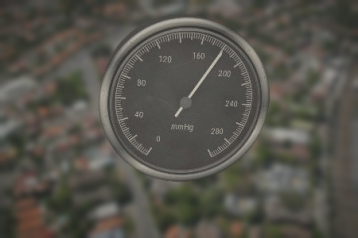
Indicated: 180
